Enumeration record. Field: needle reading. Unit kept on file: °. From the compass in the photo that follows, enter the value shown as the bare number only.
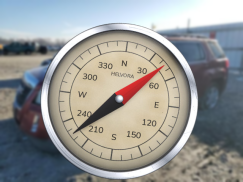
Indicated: 45
